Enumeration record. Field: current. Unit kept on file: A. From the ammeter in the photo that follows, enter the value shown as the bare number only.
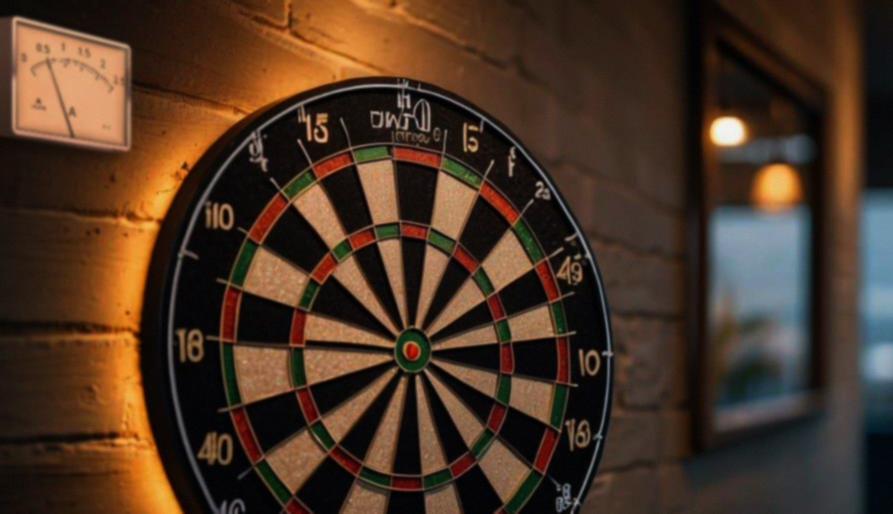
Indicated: 0.5
